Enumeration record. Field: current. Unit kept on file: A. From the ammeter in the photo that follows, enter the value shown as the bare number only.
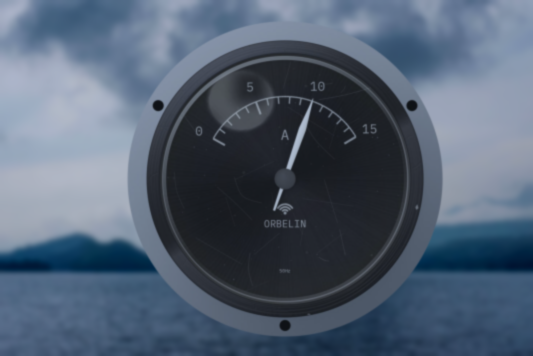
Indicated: 10
